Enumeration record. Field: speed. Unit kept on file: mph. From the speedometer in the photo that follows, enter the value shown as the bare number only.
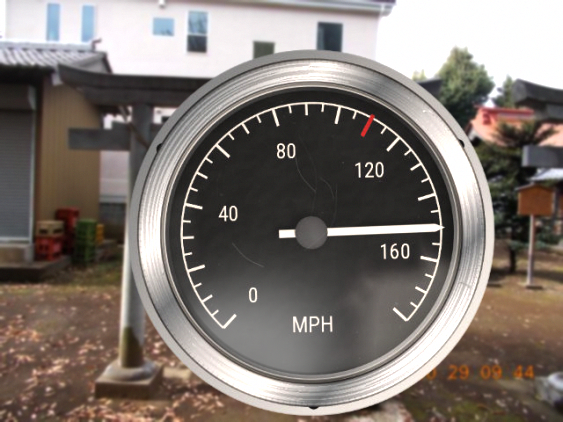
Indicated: 150
